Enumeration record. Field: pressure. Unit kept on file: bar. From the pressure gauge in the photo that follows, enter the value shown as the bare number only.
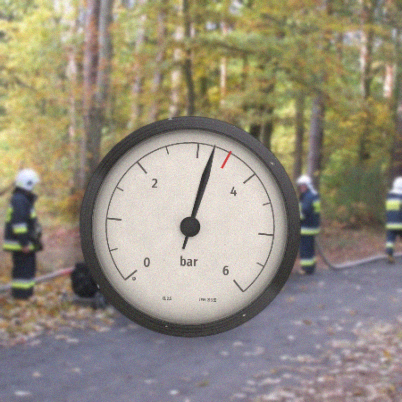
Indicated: 3.25
